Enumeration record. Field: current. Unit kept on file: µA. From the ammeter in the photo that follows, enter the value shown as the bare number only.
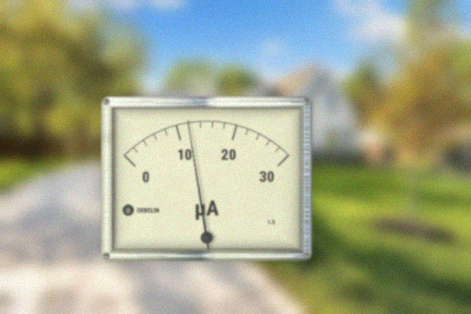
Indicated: 12
